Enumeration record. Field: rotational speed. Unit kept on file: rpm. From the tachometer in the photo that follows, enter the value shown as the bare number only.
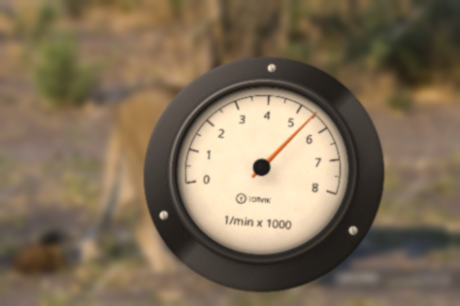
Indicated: 5500
